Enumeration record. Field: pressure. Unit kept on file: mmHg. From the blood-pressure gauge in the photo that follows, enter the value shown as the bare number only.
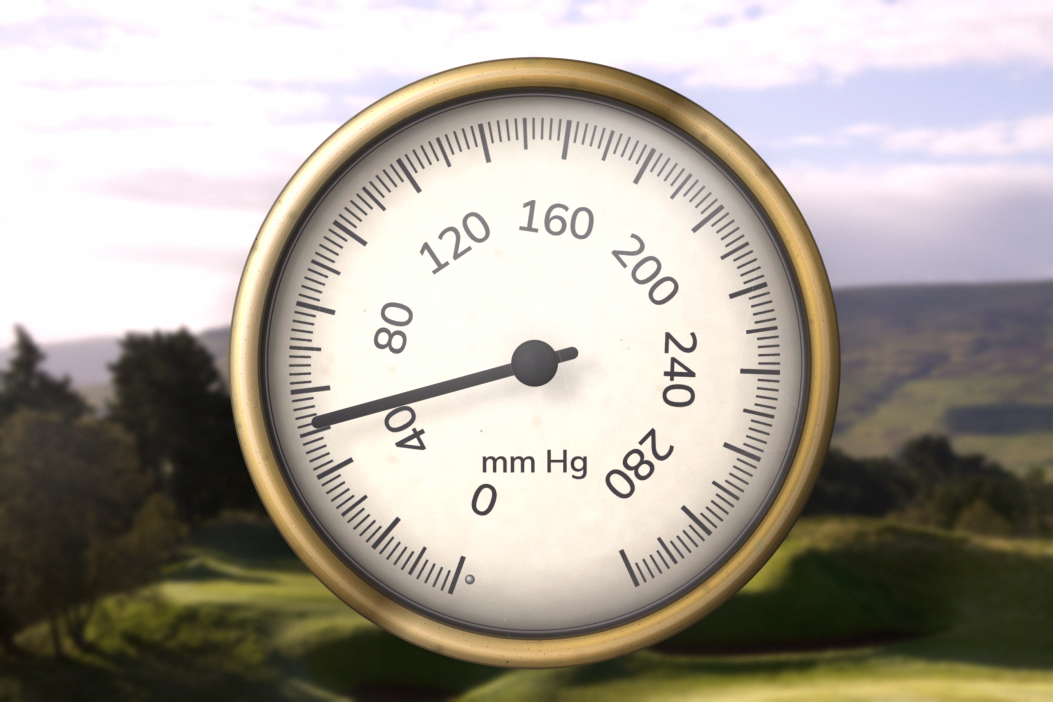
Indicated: 52
